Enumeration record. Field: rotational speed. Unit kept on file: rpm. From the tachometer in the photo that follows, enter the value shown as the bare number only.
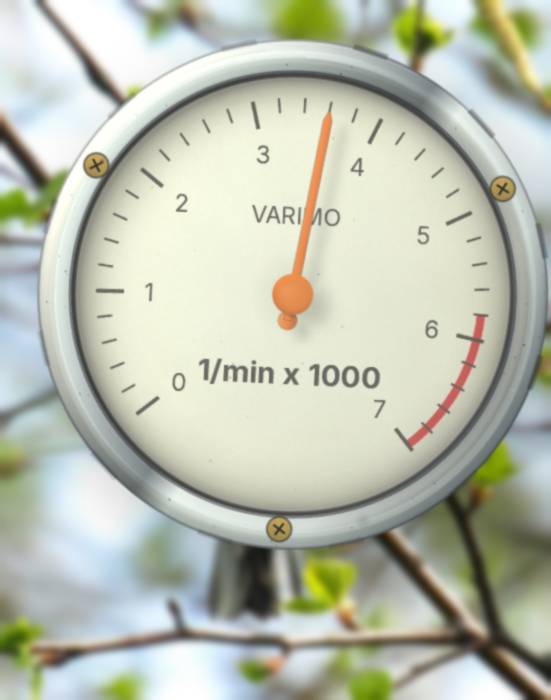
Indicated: 3600
